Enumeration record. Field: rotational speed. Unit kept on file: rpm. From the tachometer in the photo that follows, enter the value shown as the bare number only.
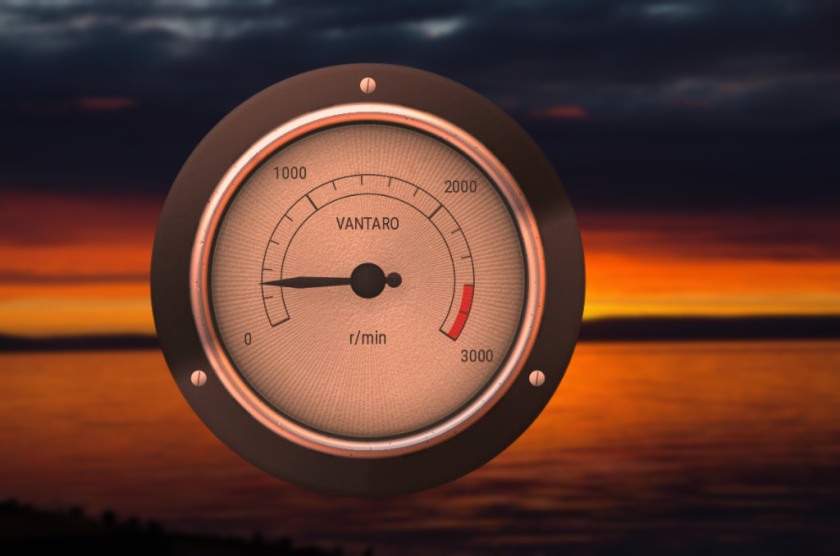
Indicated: 300
